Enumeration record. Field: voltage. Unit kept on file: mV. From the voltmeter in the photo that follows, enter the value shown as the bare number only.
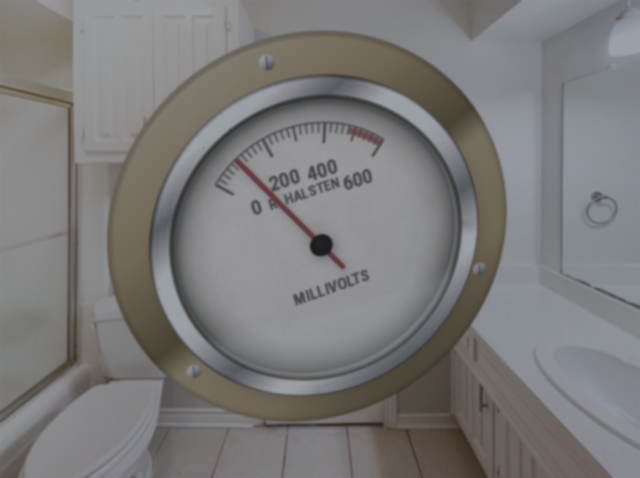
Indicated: 100
